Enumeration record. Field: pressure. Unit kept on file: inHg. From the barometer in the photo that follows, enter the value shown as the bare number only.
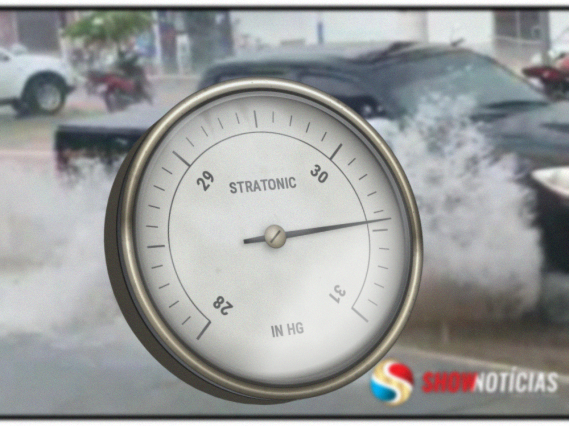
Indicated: 30.45
